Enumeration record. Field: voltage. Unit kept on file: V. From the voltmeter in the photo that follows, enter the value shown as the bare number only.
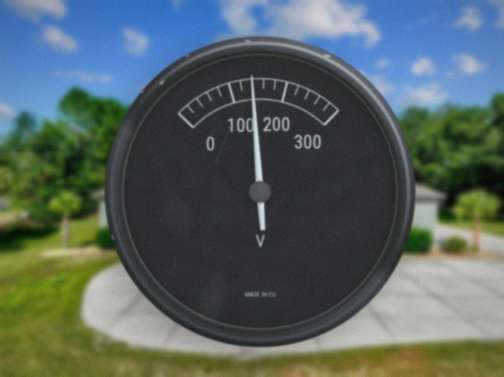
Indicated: 140
